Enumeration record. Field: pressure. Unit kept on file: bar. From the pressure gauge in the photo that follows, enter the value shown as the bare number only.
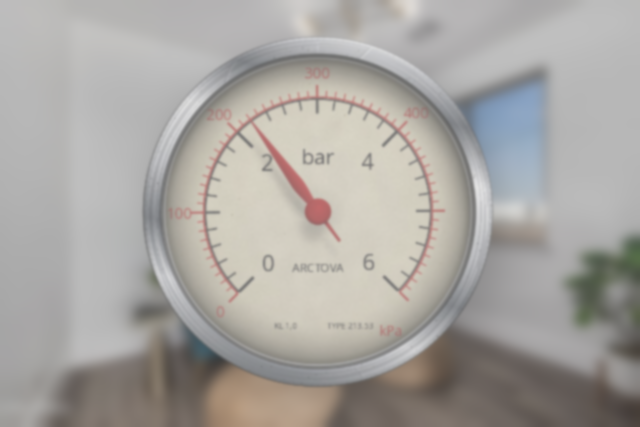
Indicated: 2.2
